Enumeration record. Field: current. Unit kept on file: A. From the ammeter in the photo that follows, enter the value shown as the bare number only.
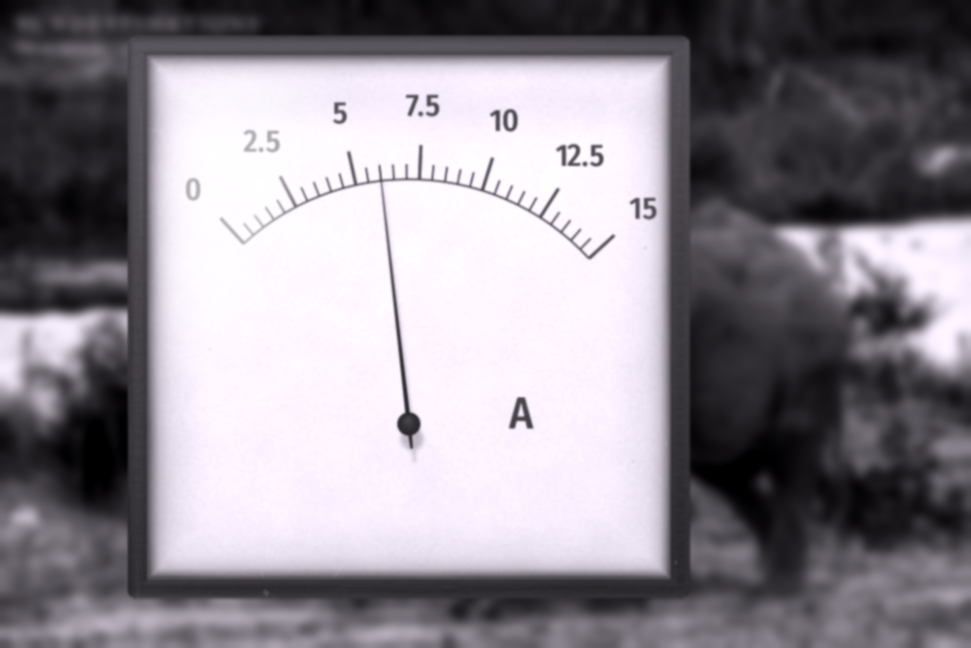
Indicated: 6
